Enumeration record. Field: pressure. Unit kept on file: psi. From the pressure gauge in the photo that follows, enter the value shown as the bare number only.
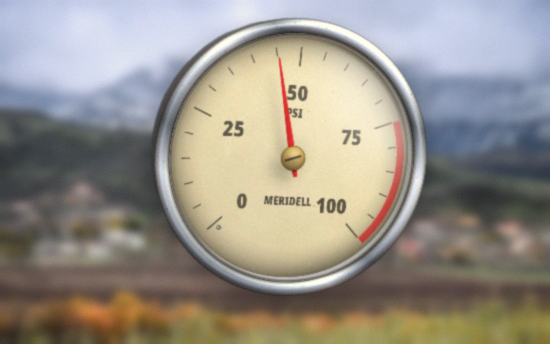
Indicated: 45
